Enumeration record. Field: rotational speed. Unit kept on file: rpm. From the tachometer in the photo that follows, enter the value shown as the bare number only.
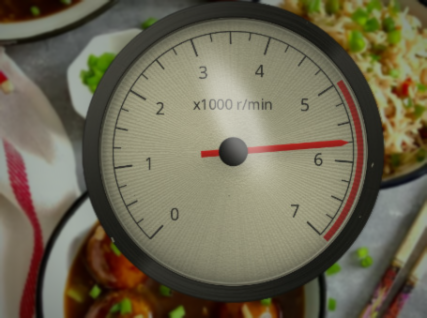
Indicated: 5750
